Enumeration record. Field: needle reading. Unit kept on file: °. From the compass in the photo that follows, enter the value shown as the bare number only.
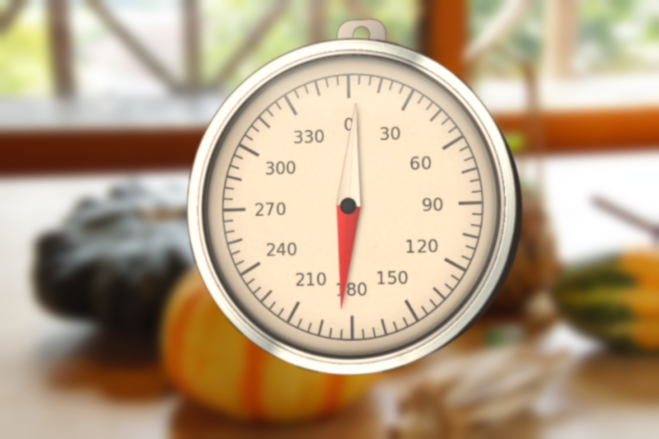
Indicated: 185
